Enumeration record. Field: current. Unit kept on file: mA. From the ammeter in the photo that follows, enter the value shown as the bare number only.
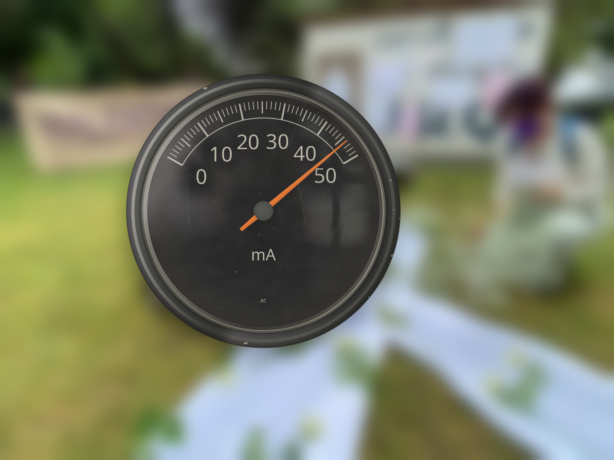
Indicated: 46
